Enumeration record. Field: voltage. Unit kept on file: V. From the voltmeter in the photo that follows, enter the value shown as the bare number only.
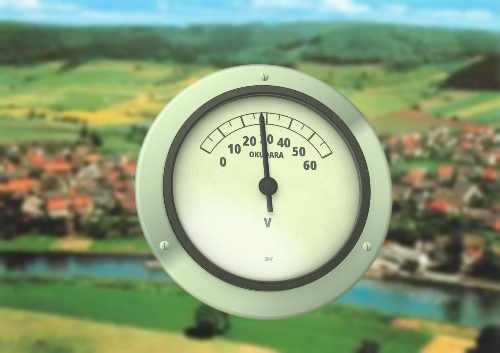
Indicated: 27.5
